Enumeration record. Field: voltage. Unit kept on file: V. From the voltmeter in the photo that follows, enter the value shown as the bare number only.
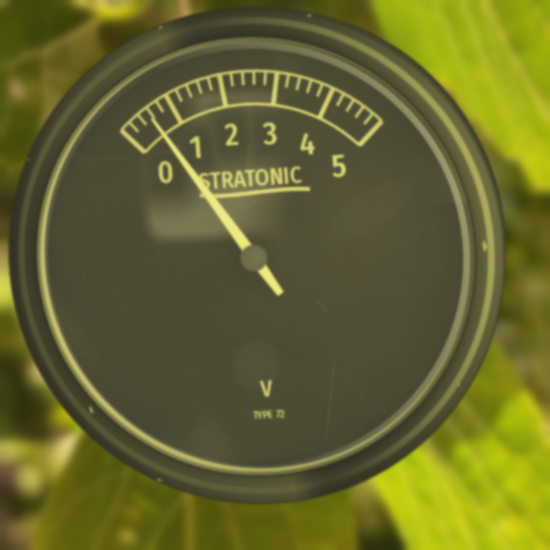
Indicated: 0.6
